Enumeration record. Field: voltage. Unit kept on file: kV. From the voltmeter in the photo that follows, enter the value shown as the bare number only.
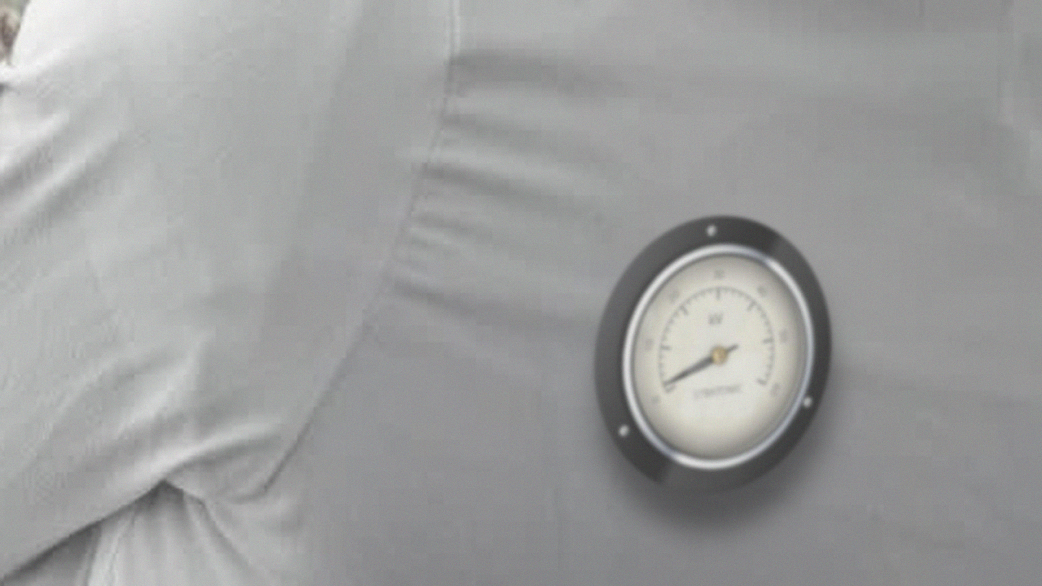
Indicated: 2
